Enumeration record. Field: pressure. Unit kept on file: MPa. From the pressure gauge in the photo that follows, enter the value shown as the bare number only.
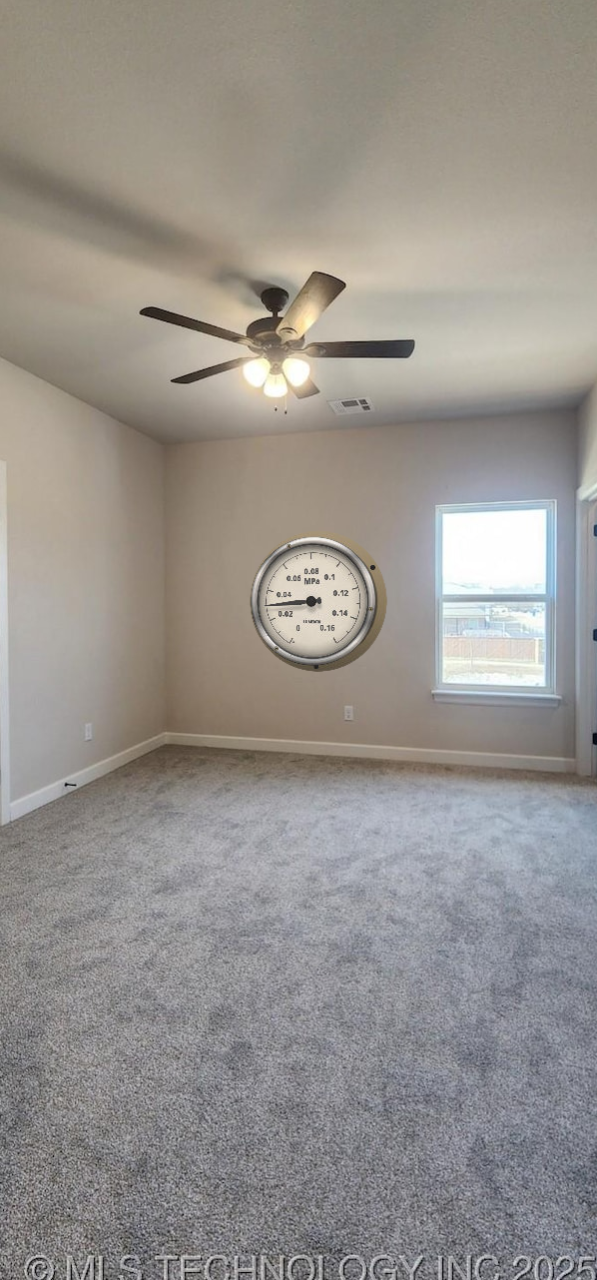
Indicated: 0.03
